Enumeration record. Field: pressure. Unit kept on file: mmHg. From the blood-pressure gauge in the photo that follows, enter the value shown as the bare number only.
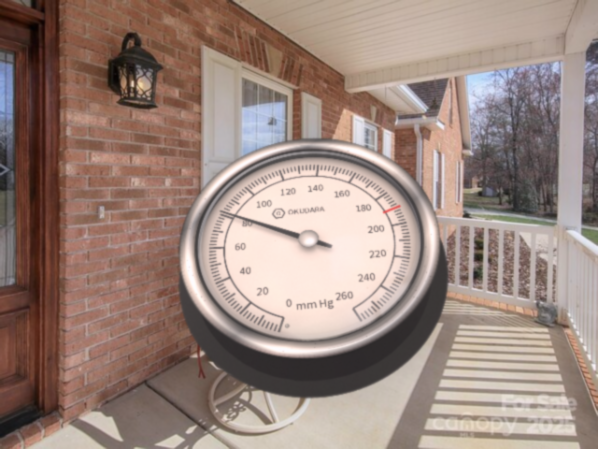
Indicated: 80
